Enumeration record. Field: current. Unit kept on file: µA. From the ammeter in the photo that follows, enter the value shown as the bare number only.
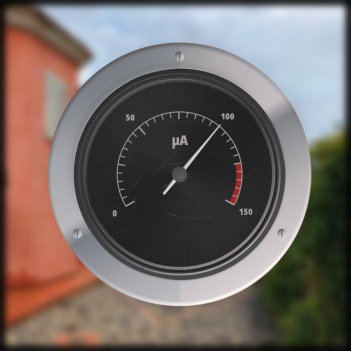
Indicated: 100
